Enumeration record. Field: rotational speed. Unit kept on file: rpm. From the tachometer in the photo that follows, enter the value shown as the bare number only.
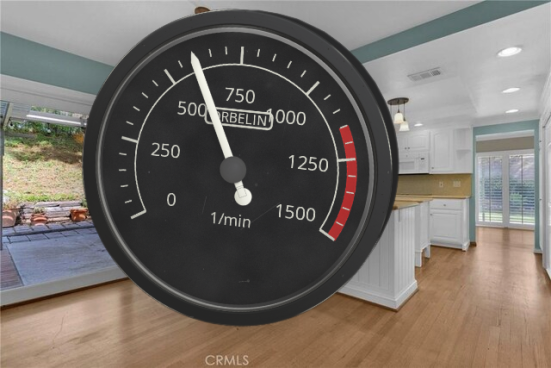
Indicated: 600
